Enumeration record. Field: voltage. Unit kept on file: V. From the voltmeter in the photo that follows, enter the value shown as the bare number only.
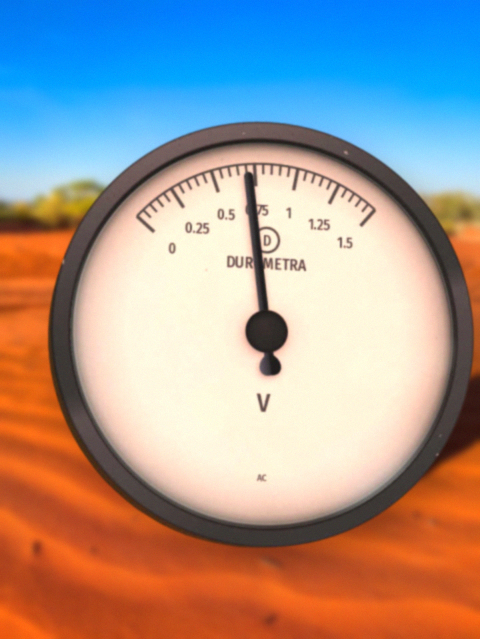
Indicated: 0.7
